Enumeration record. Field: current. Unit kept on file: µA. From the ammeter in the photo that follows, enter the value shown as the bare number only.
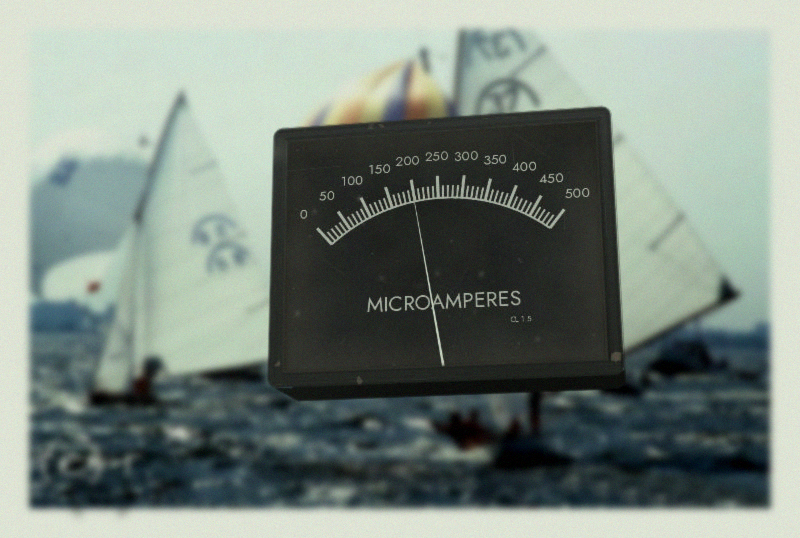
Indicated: 200
